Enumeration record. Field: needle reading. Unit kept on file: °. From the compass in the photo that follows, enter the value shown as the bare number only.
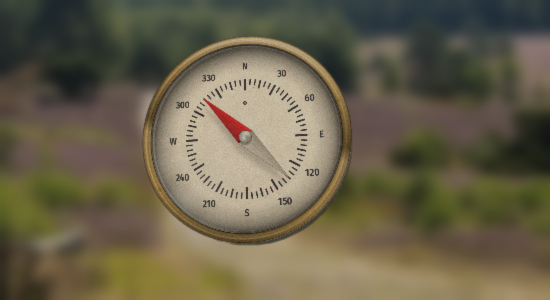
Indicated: 315
